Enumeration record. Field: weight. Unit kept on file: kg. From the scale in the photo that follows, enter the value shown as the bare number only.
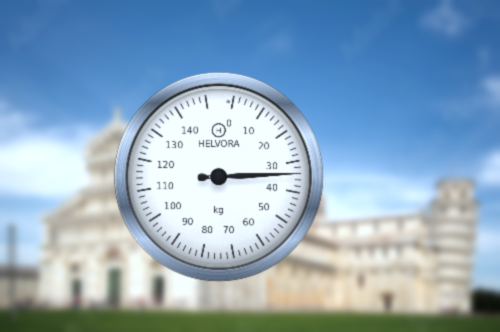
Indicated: 34
